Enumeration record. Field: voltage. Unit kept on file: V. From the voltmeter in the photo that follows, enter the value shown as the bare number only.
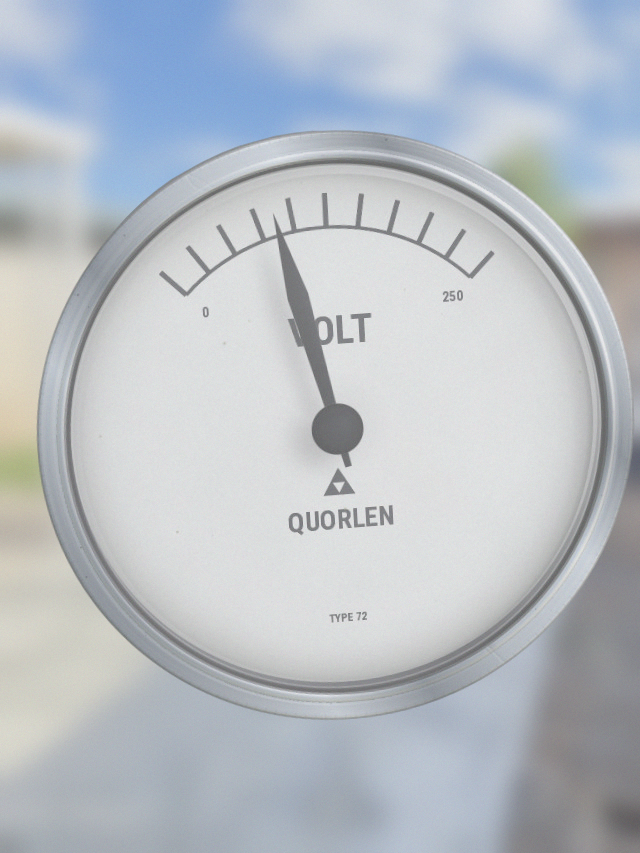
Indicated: 87.5
